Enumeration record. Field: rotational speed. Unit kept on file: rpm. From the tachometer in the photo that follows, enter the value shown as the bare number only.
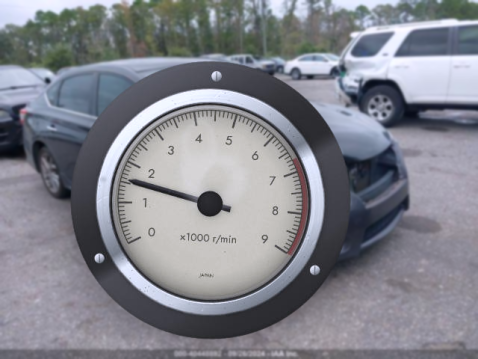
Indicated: 1600
